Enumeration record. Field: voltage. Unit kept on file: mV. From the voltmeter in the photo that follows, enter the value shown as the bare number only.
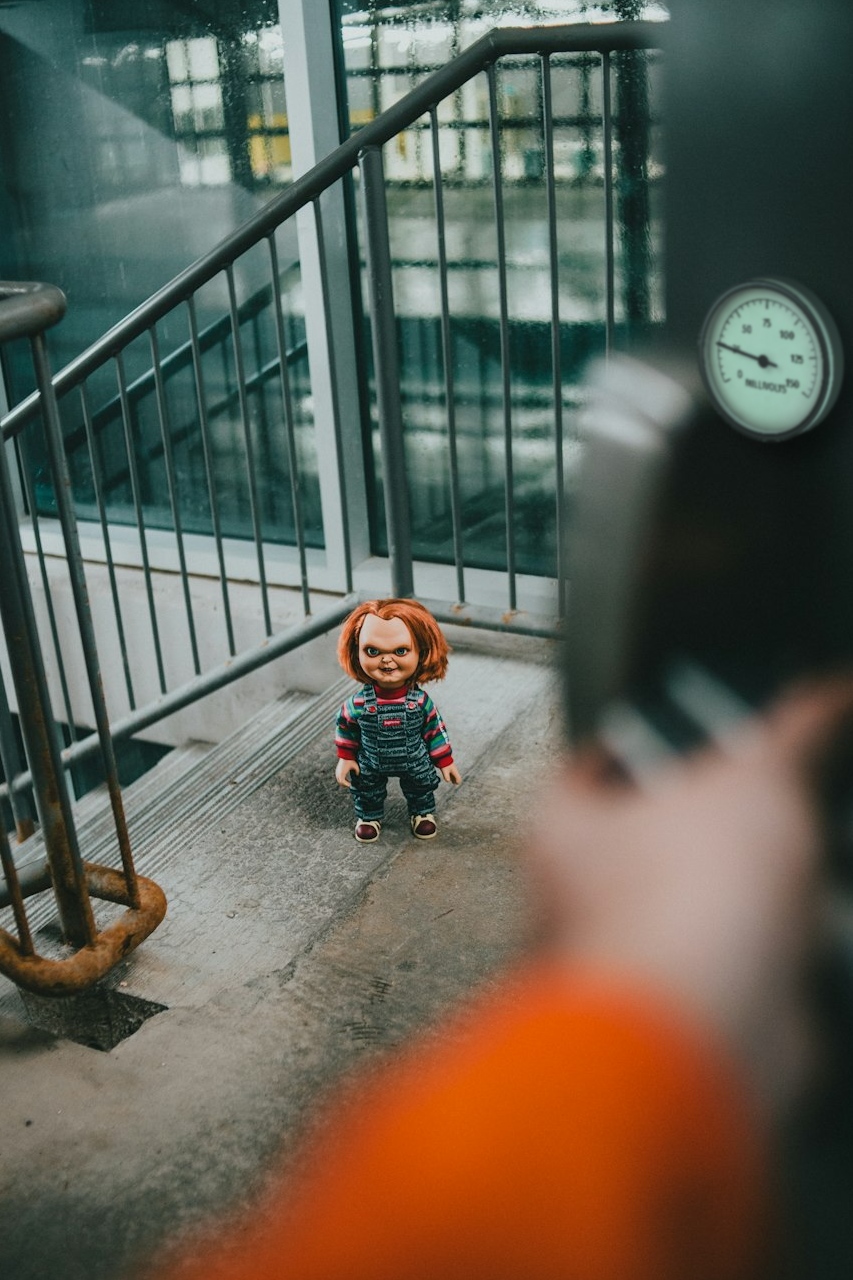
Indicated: 25
